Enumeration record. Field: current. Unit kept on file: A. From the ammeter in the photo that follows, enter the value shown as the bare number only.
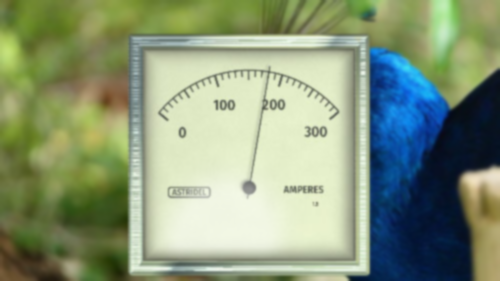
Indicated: 180
